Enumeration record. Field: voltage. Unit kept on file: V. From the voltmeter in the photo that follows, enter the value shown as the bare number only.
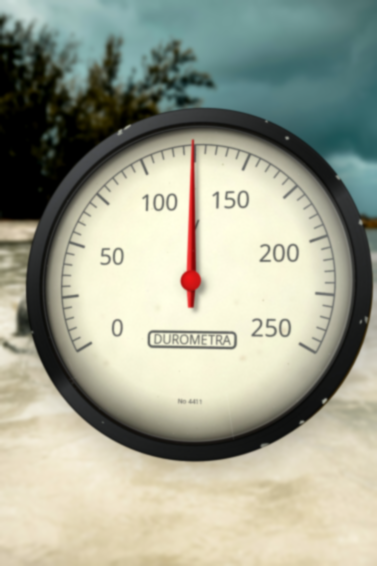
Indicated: 125
